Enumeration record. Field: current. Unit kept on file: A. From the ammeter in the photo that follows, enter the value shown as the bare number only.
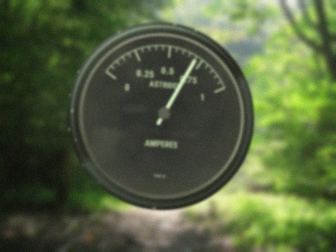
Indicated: 0.7
